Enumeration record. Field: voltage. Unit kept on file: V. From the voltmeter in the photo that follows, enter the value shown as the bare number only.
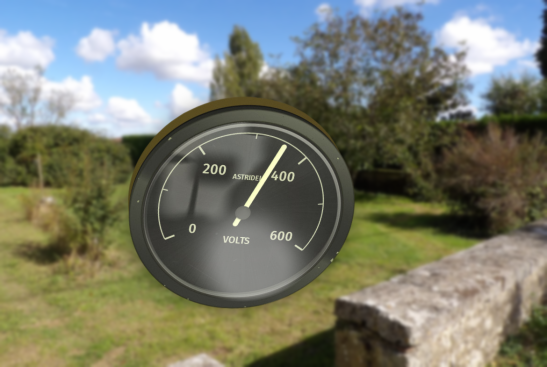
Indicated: 350
